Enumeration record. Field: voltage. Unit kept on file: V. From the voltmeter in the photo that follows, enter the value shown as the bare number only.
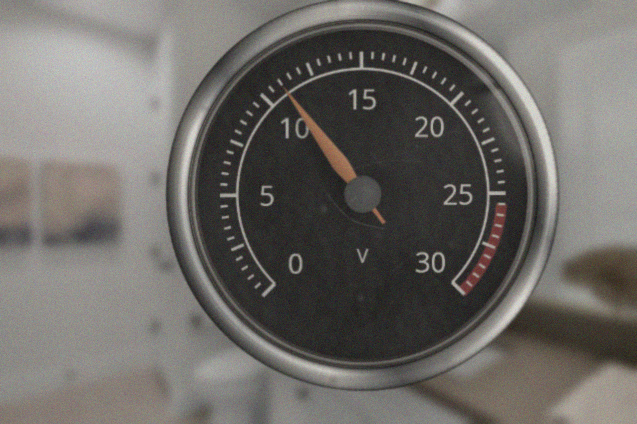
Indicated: 11
